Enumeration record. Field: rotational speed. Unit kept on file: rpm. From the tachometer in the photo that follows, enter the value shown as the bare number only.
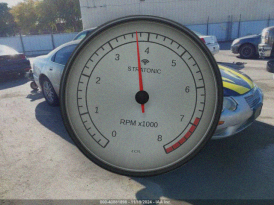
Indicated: 3700
